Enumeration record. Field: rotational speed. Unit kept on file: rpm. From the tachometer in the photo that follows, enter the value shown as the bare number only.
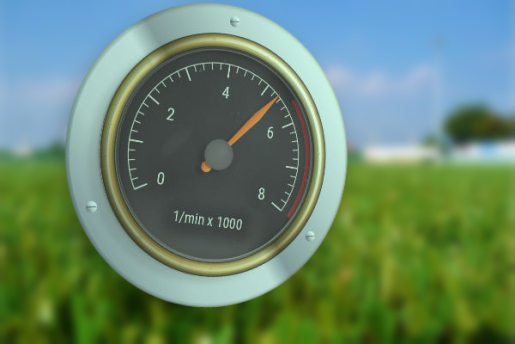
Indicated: 5300
